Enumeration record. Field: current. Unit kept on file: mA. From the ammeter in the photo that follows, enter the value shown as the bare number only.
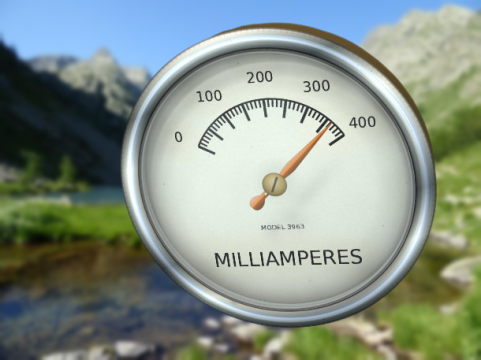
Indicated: 360
